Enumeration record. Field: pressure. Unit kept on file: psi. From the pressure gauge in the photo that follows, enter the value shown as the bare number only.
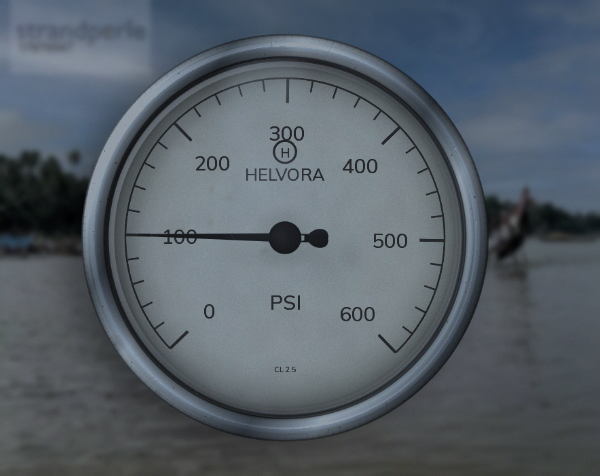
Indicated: 100
